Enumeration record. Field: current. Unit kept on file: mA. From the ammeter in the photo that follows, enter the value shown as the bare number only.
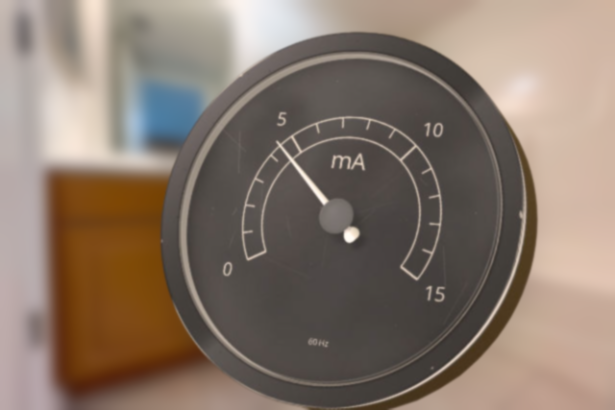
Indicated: 4.5
